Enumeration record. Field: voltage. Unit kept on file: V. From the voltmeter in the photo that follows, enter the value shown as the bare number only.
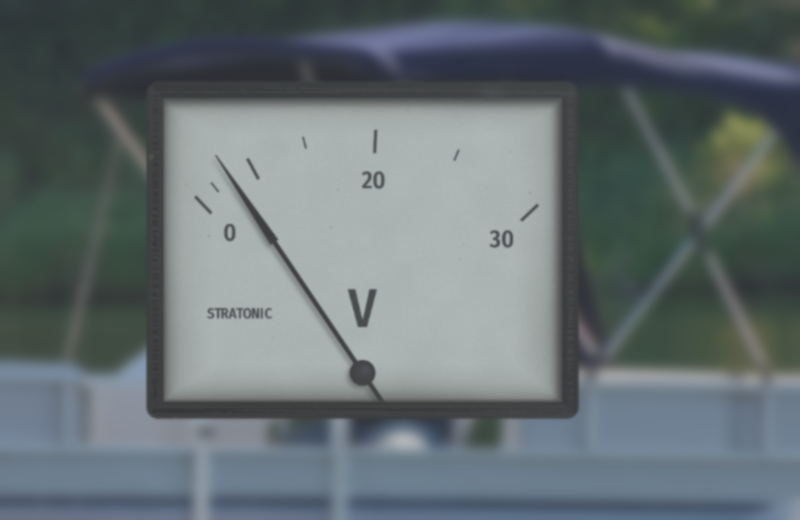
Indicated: 7.5
